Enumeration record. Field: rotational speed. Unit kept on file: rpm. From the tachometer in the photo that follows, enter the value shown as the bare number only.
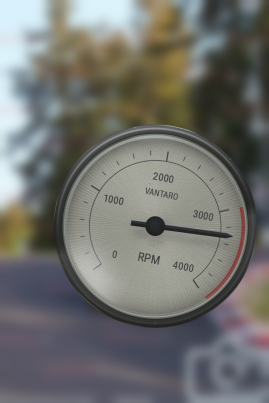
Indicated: 3300
